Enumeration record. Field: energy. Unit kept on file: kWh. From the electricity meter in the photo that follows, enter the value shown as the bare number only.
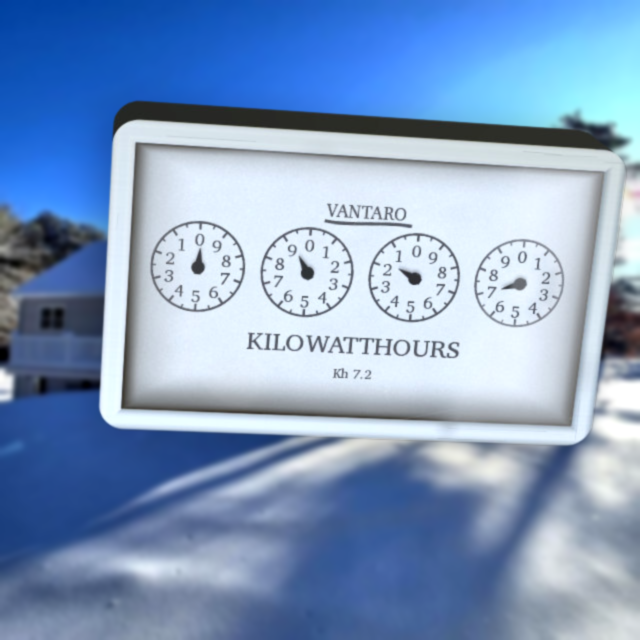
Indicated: 9917
